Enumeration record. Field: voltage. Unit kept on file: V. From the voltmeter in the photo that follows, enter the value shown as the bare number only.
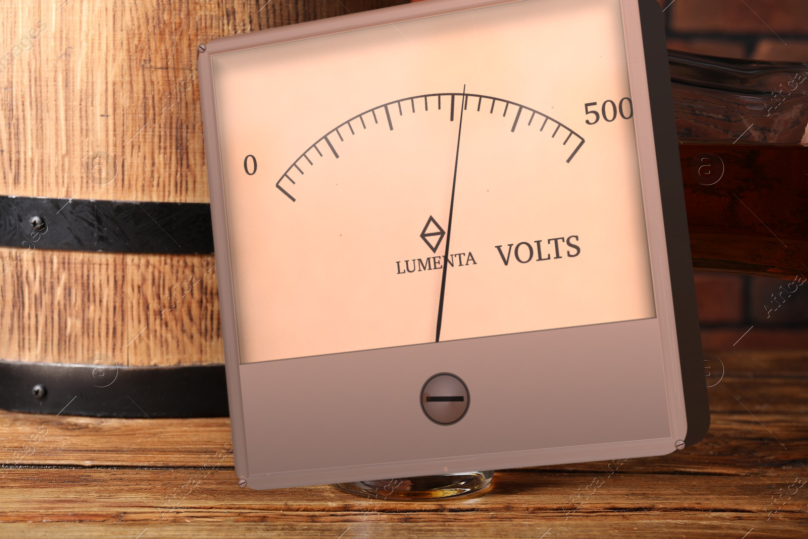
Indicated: 320
